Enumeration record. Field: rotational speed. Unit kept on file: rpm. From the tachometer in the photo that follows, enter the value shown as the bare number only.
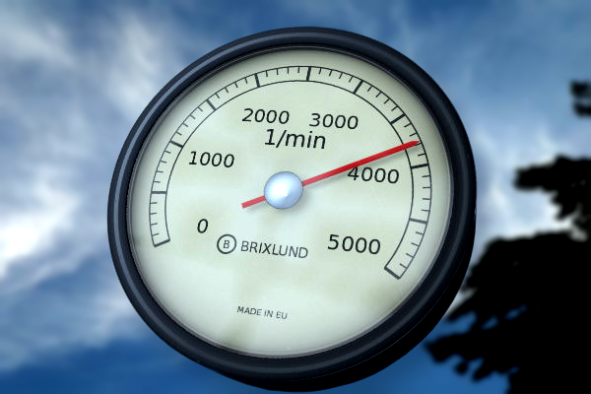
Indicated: 3800
